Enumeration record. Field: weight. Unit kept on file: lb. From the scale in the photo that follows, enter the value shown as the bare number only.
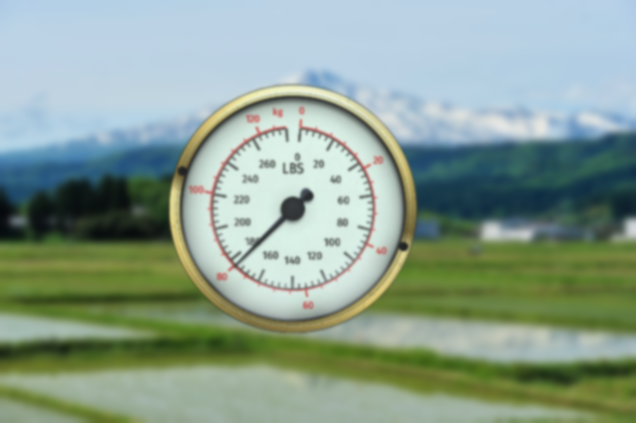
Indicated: 176
